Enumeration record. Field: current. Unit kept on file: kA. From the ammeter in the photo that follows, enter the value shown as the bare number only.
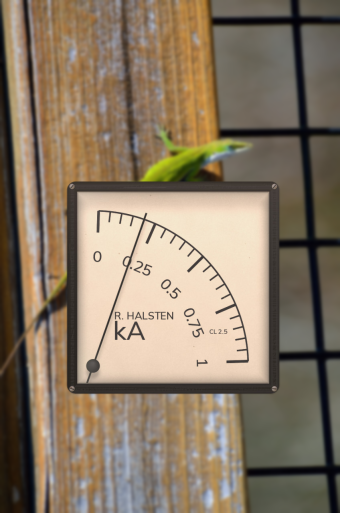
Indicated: 0.2
